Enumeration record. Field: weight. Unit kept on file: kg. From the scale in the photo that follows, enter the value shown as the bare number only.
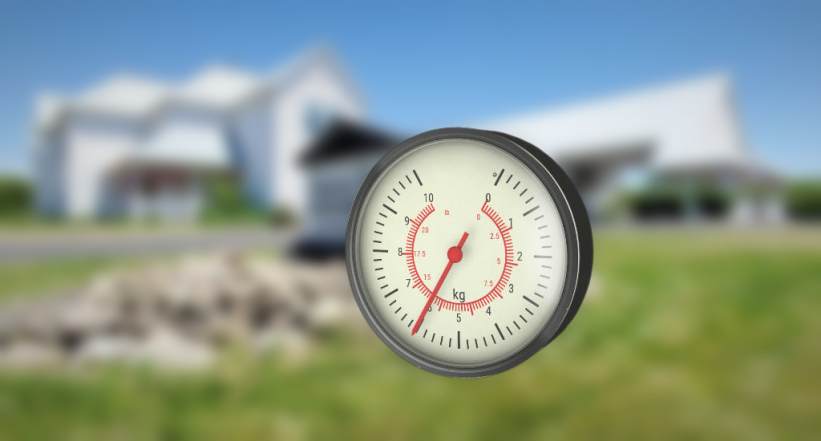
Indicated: 6
